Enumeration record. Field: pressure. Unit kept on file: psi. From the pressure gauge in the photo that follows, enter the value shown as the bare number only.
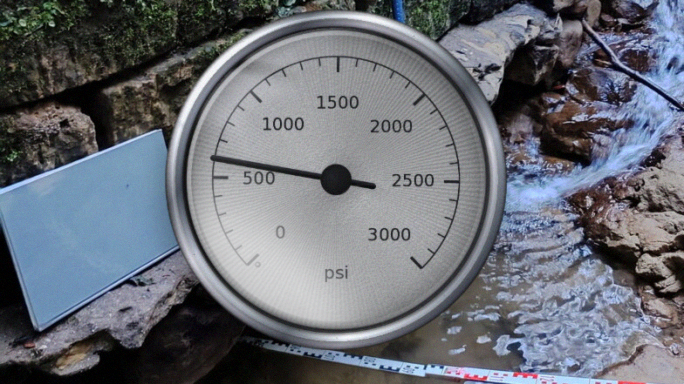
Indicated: 600
